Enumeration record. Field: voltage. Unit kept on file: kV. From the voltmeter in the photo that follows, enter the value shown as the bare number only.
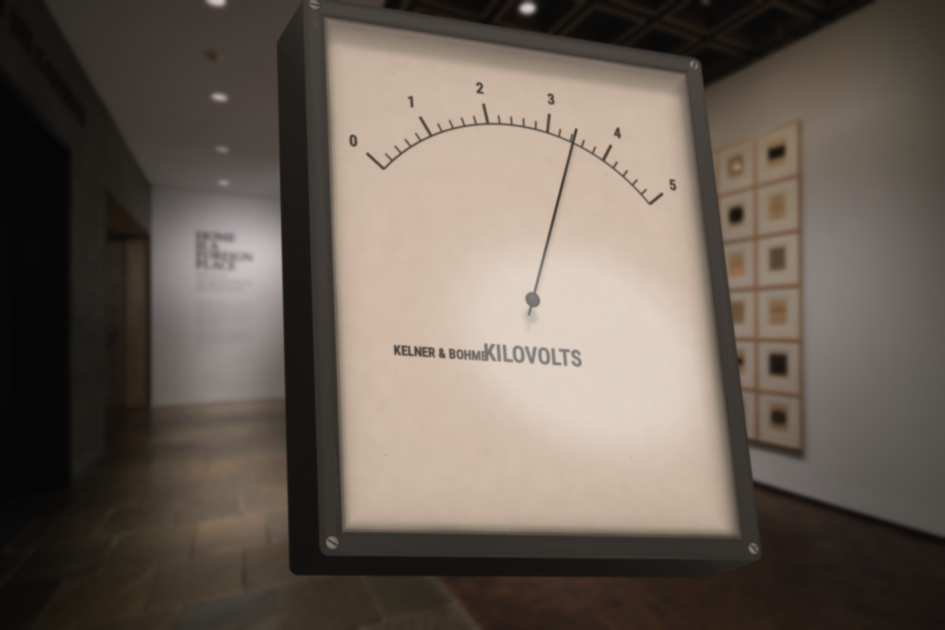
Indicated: 3.4
